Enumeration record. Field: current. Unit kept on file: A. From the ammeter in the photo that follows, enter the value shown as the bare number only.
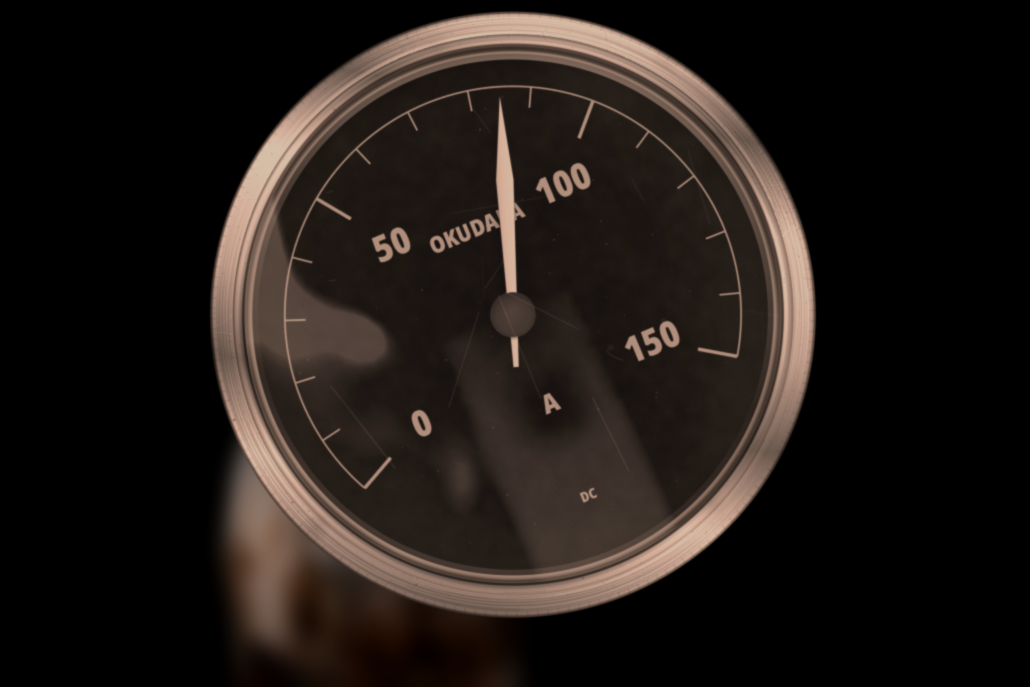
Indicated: 85
